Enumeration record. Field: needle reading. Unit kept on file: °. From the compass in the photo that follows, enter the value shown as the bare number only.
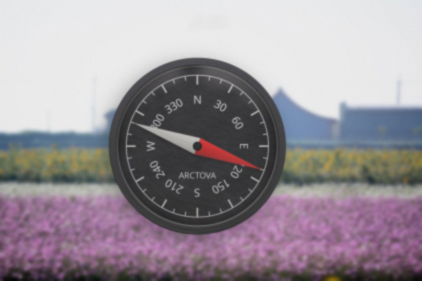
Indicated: 110
